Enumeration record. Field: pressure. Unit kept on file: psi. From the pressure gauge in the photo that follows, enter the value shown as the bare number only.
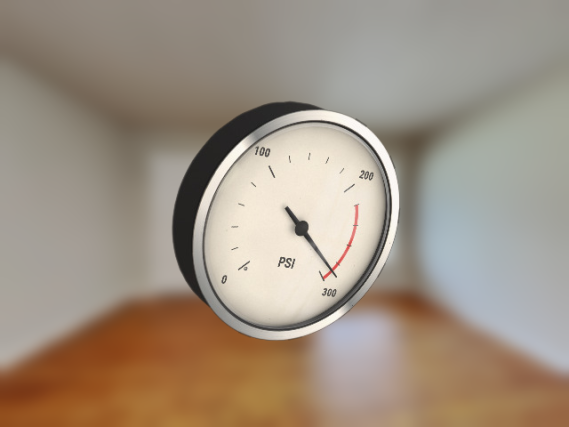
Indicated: 290
